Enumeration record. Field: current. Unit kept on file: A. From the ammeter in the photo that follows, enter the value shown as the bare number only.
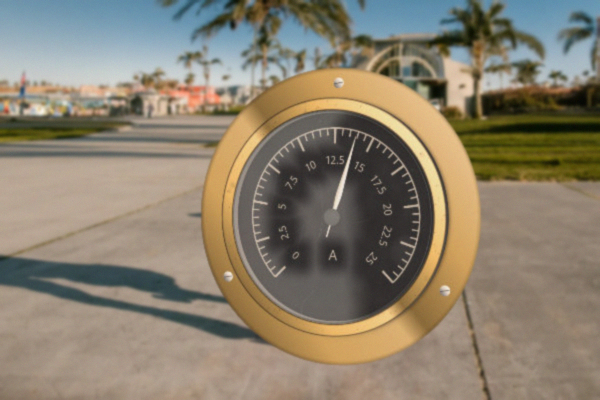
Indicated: 14
